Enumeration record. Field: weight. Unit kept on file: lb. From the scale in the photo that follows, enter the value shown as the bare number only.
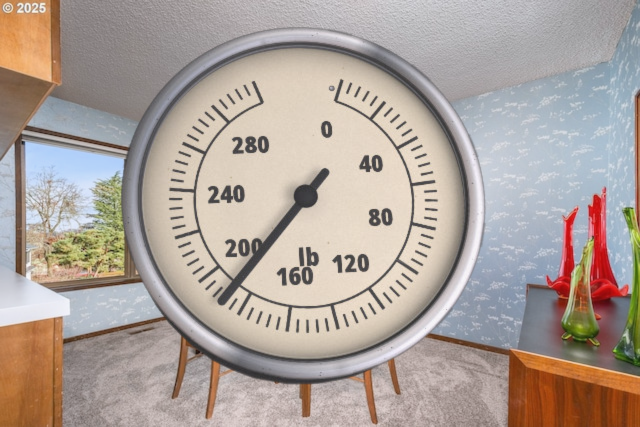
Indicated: 188
